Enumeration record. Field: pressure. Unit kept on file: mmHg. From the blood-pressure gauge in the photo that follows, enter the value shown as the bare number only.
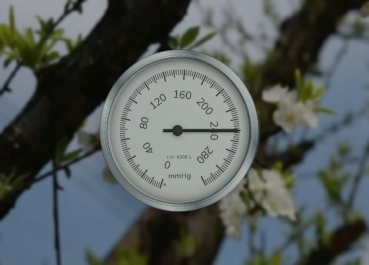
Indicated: 240
